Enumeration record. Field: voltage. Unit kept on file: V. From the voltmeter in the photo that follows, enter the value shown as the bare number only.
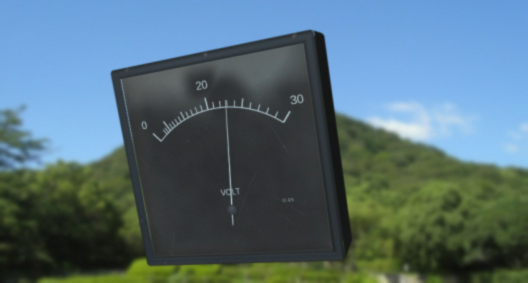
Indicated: 23
